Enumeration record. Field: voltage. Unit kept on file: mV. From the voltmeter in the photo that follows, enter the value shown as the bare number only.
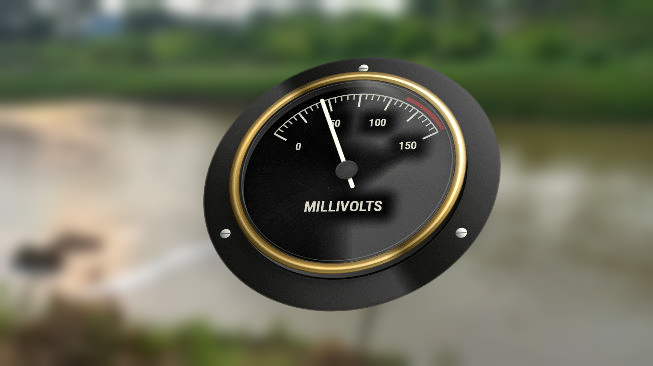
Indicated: 45
